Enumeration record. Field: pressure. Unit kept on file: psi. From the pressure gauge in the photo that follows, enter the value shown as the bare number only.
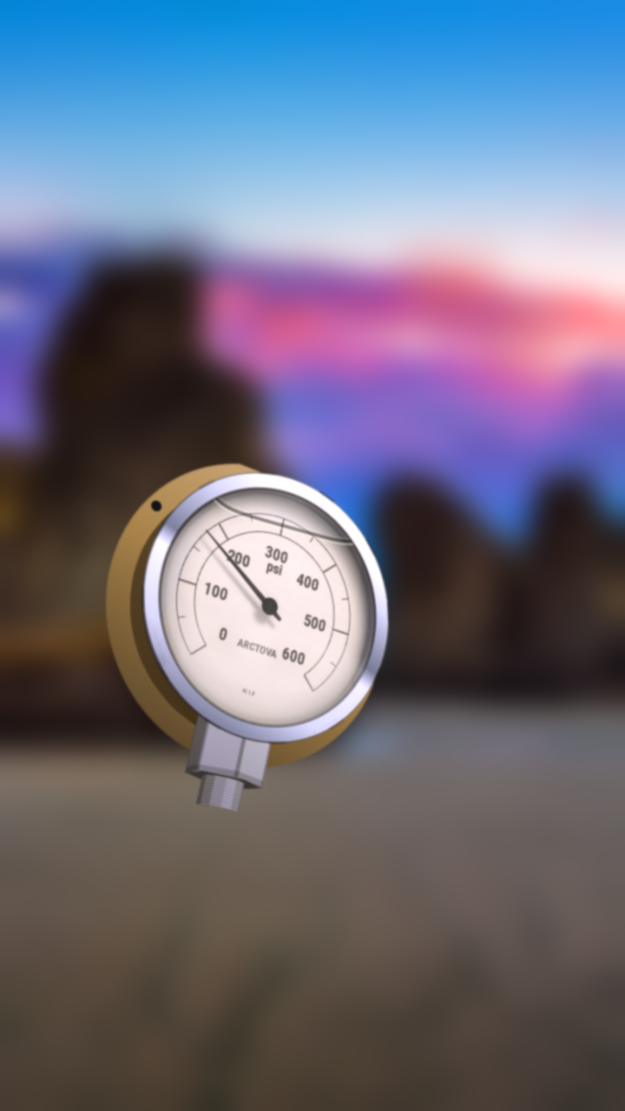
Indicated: 175
